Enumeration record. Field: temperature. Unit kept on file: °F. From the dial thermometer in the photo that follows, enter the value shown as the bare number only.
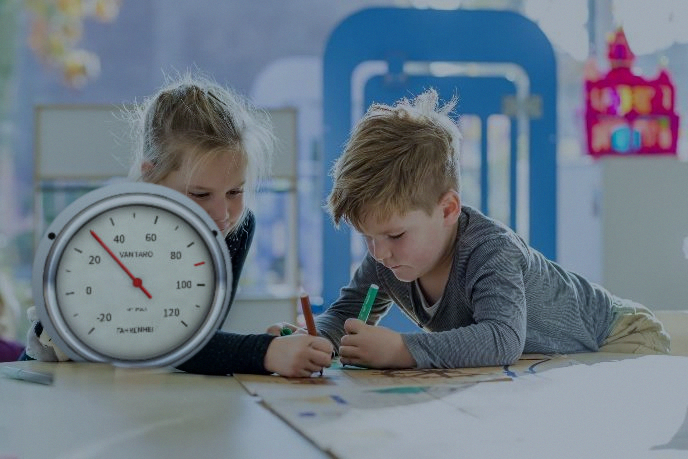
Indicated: 30
